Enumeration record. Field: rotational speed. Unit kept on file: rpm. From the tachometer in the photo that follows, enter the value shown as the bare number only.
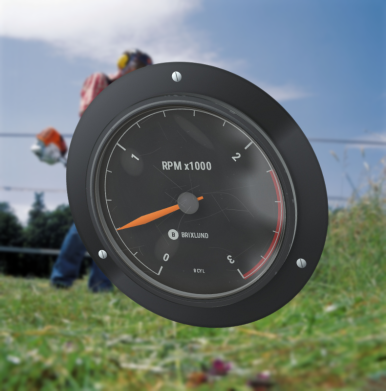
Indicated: 400
